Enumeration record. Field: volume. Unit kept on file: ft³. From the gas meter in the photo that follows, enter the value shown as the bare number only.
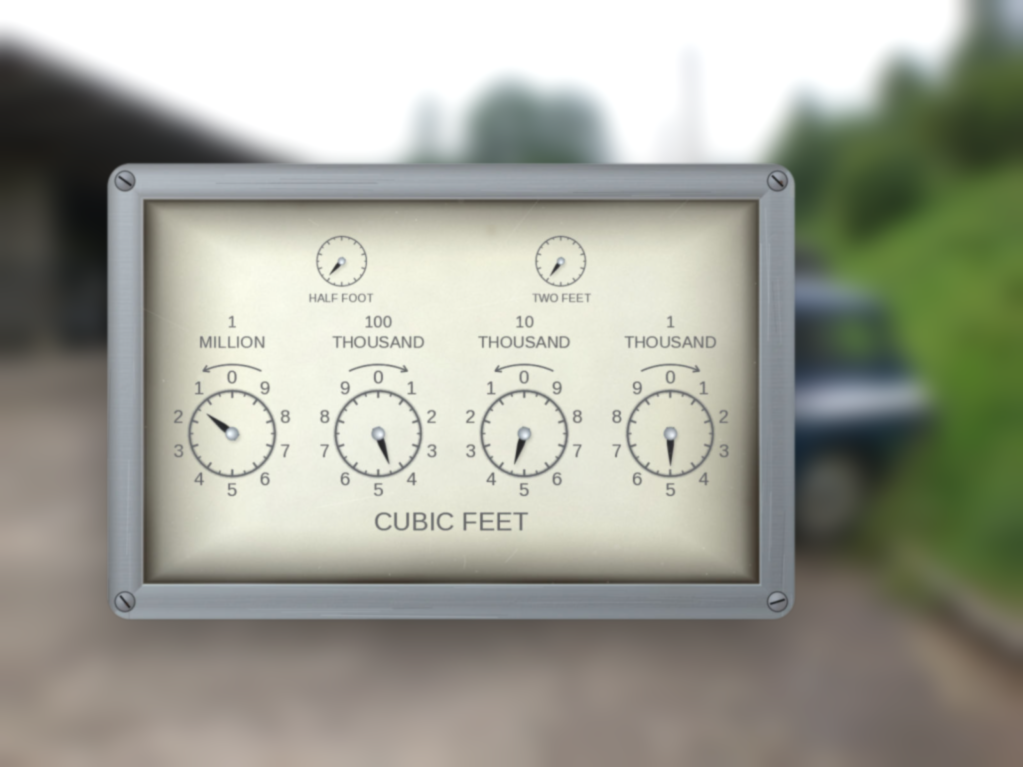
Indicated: 144500
